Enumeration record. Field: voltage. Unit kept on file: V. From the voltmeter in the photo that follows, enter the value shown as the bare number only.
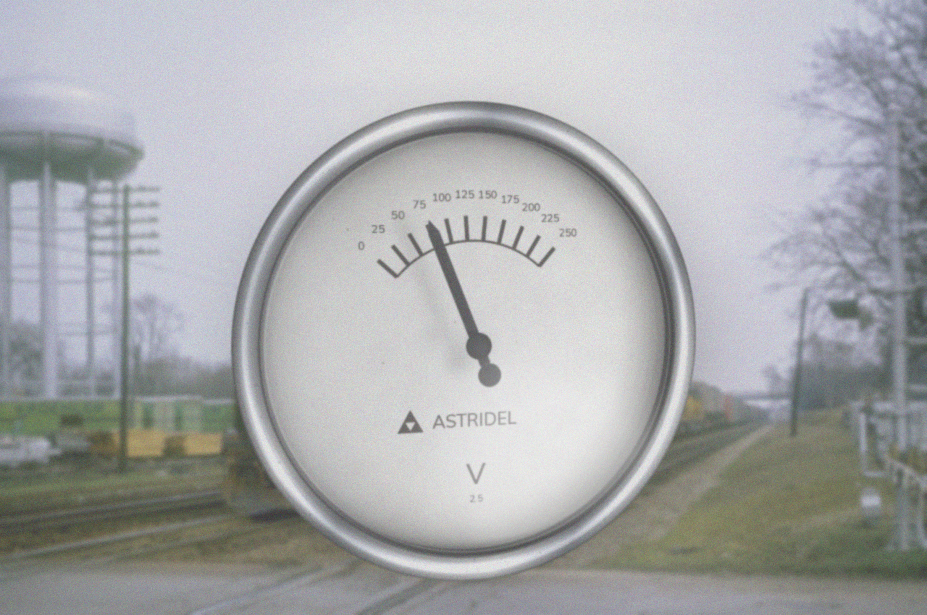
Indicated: 75
